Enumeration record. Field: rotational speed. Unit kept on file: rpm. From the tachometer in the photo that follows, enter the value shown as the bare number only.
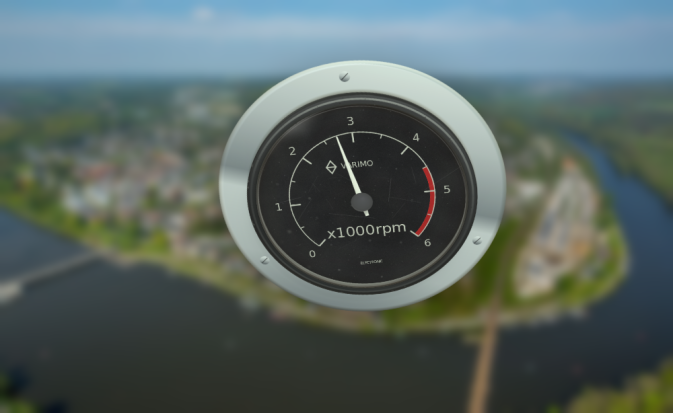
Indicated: 2750
